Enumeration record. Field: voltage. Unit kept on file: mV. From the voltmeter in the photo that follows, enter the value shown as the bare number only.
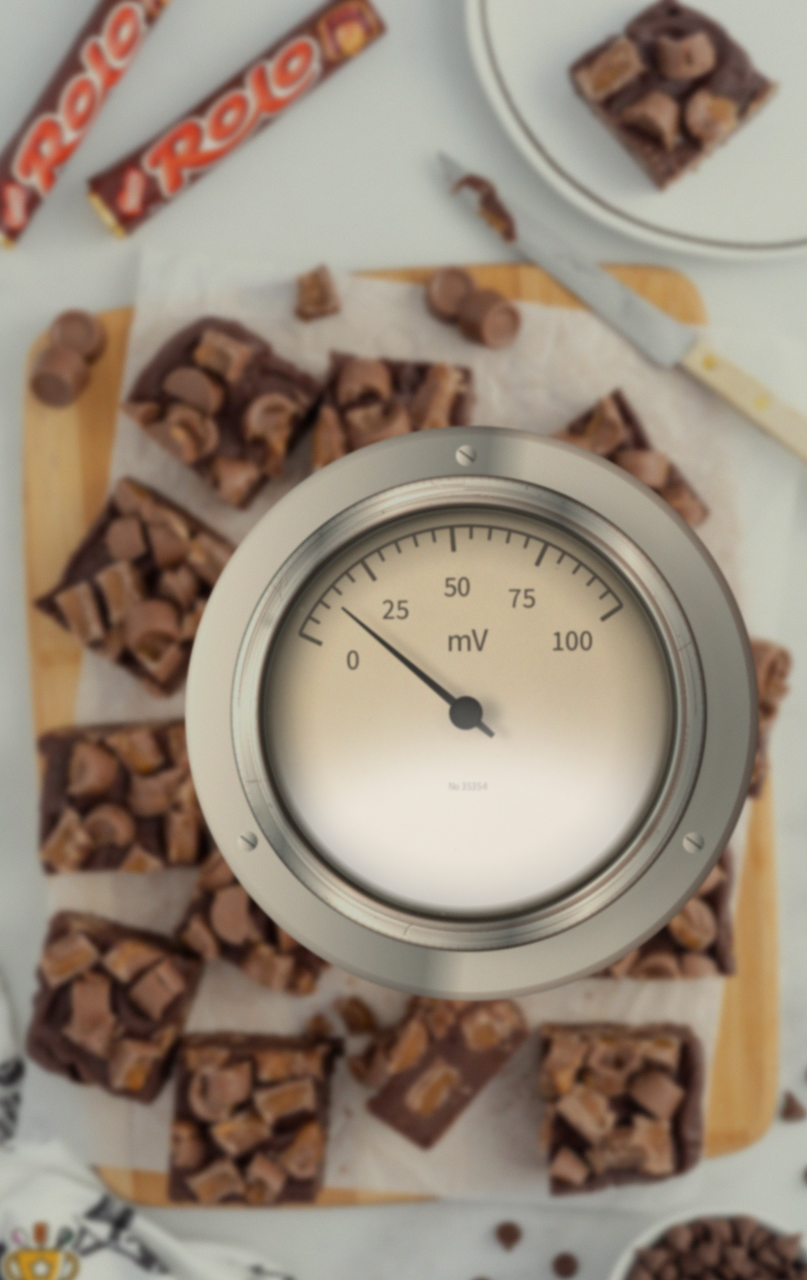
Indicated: 12.5
